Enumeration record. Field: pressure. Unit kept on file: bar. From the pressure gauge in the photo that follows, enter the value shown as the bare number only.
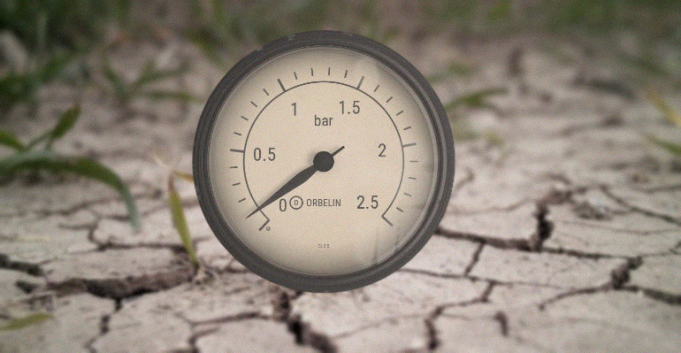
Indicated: 0.1
